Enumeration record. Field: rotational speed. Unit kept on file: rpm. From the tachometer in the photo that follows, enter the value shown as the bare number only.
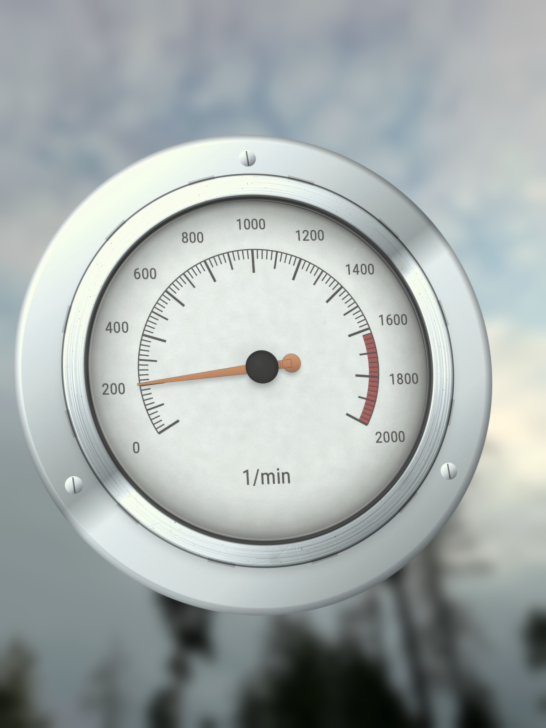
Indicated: 200
